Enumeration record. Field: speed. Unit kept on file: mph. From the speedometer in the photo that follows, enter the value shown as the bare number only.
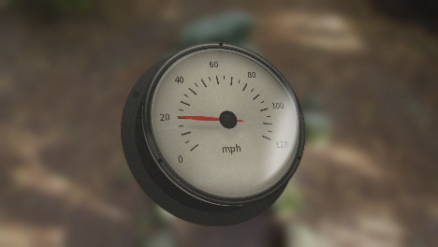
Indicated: 20
